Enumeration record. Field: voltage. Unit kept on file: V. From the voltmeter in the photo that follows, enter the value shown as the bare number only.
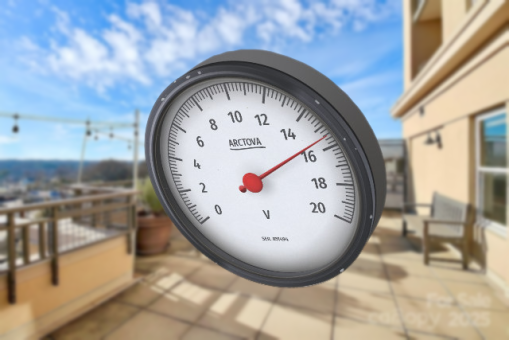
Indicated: 15.4
